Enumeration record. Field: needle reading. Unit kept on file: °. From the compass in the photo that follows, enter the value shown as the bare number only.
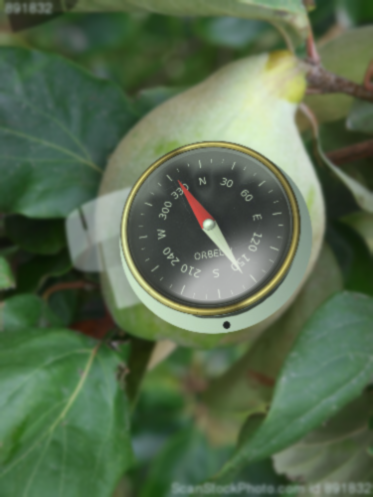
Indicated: 335
